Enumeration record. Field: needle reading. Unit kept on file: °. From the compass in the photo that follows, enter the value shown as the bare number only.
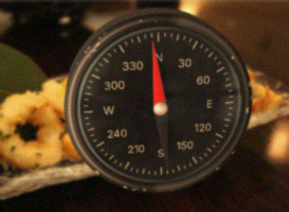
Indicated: 355
